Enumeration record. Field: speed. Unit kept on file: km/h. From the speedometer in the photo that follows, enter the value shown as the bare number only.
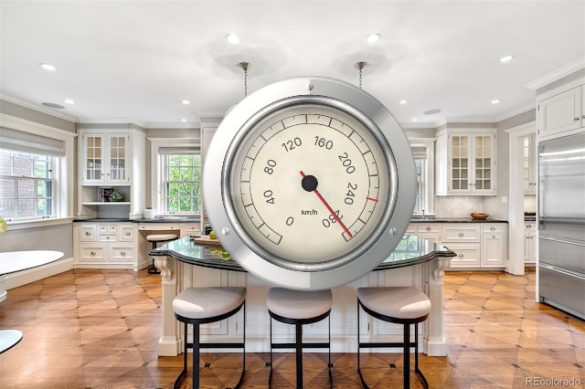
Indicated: 275
